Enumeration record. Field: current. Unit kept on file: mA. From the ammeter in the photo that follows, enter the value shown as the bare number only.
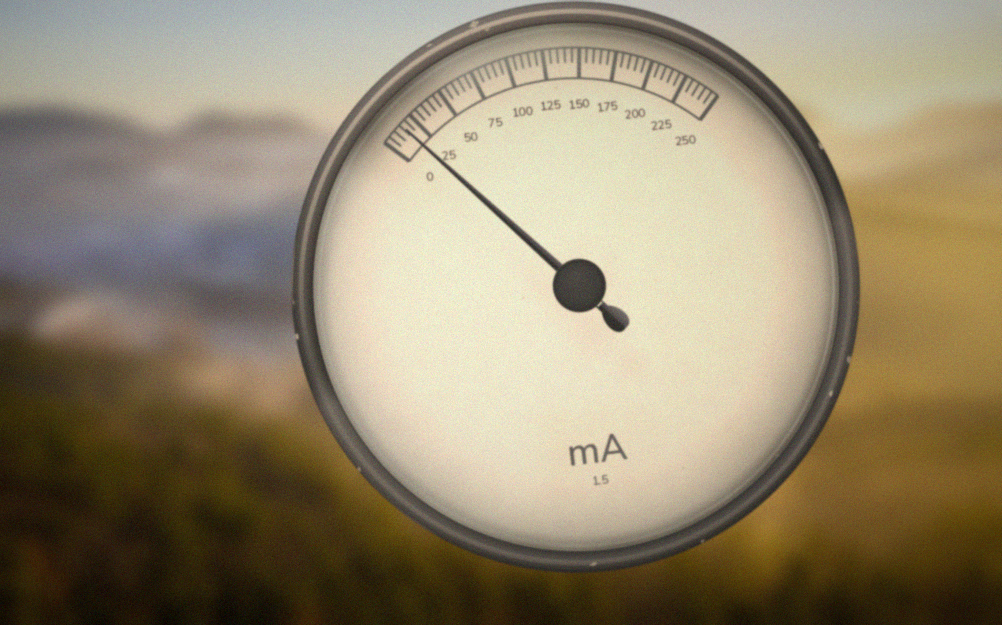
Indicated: 15
